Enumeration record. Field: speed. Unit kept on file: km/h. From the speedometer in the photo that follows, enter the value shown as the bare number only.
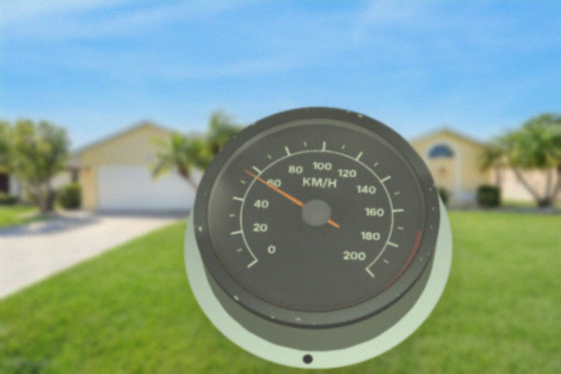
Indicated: 55
